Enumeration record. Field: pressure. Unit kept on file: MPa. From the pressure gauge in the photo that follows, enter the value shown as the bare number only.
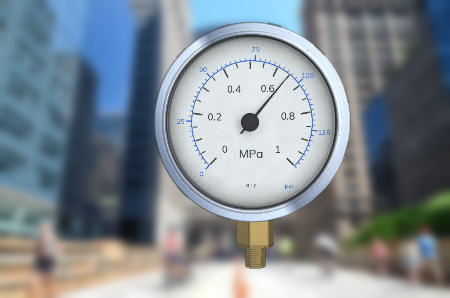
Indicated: 0.65
